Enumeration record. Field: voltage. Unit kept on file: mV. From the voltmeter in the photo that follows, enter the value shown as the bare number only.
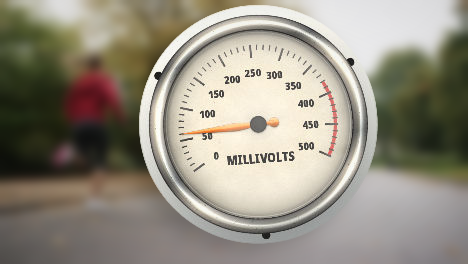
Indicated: 60
